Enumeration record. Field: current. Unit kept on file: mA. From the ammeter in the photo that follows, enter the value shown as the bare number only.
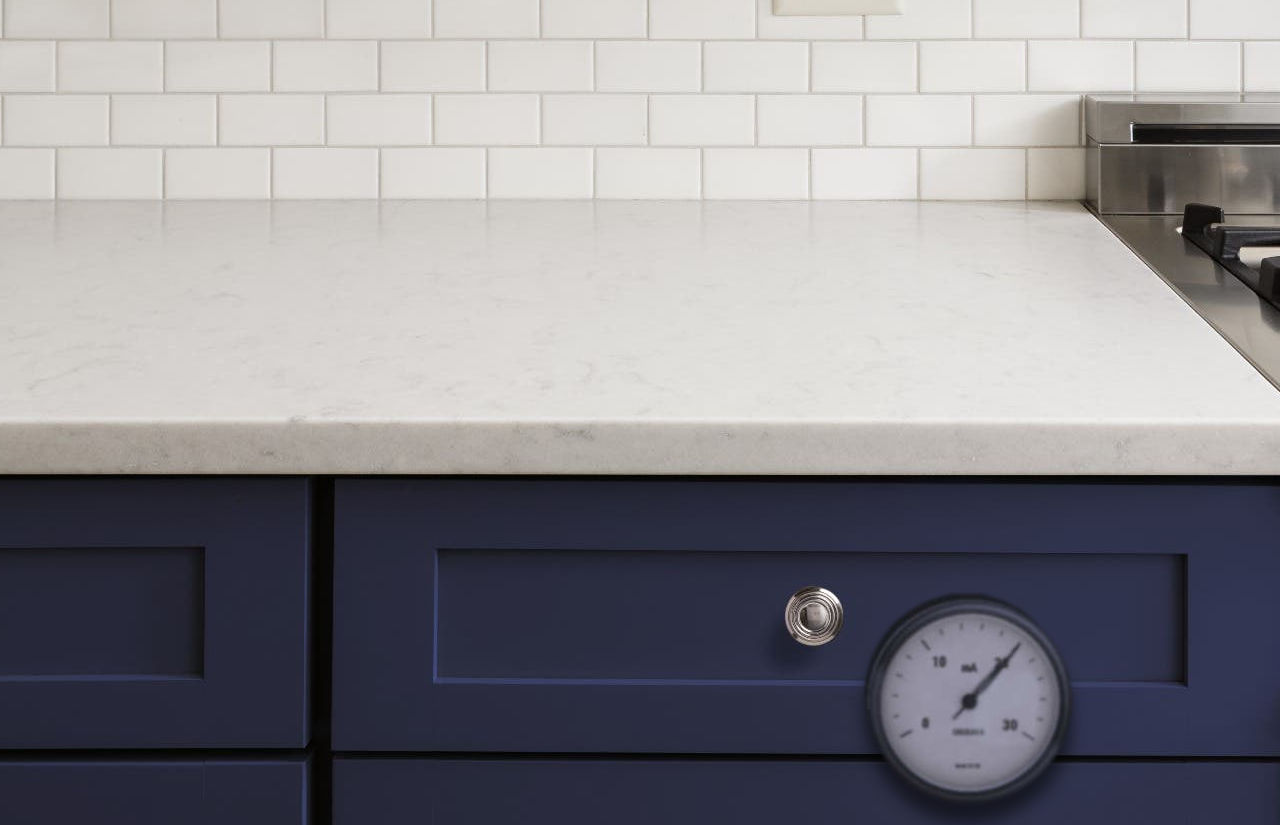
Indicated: 20
